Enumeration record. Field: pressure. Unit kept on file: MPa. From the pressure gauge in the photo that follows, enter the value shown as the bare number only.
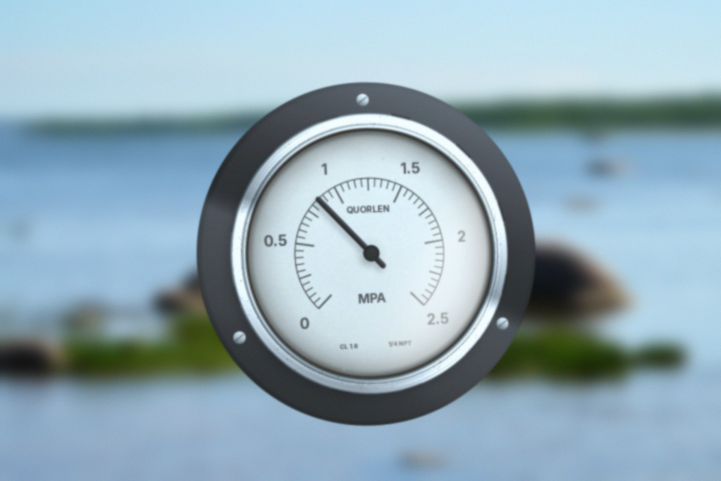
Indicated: 0.85
